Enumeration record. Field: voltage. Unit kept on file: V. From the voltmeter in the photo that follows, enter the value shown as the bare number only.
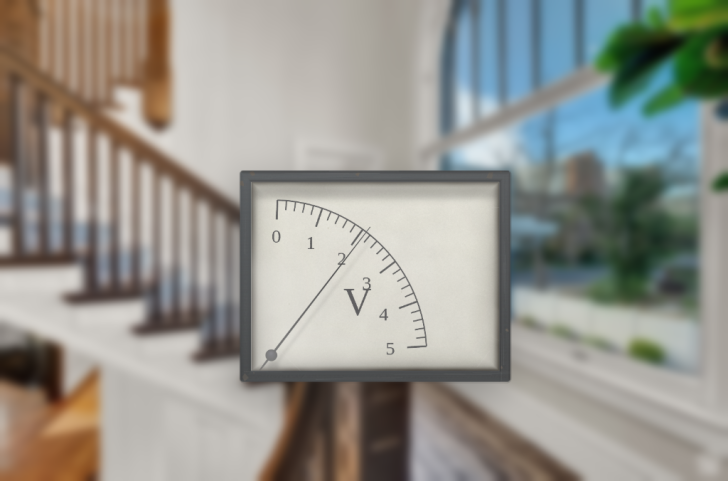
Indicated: 2.1
